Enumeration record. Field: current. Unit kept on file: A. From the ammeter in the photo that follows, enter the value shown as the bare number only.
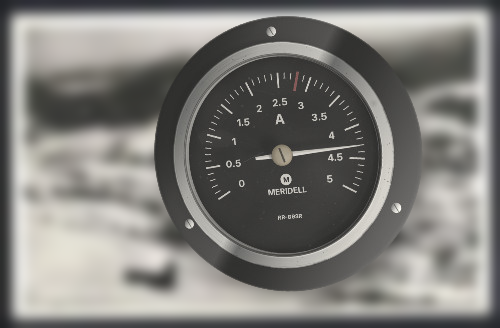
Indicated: 4.3
